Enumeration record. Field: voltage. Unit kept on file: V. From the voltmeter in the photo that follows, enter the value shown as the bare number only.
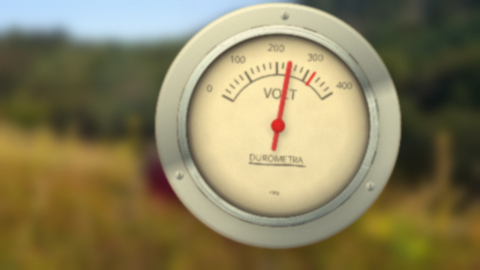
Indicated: 240
